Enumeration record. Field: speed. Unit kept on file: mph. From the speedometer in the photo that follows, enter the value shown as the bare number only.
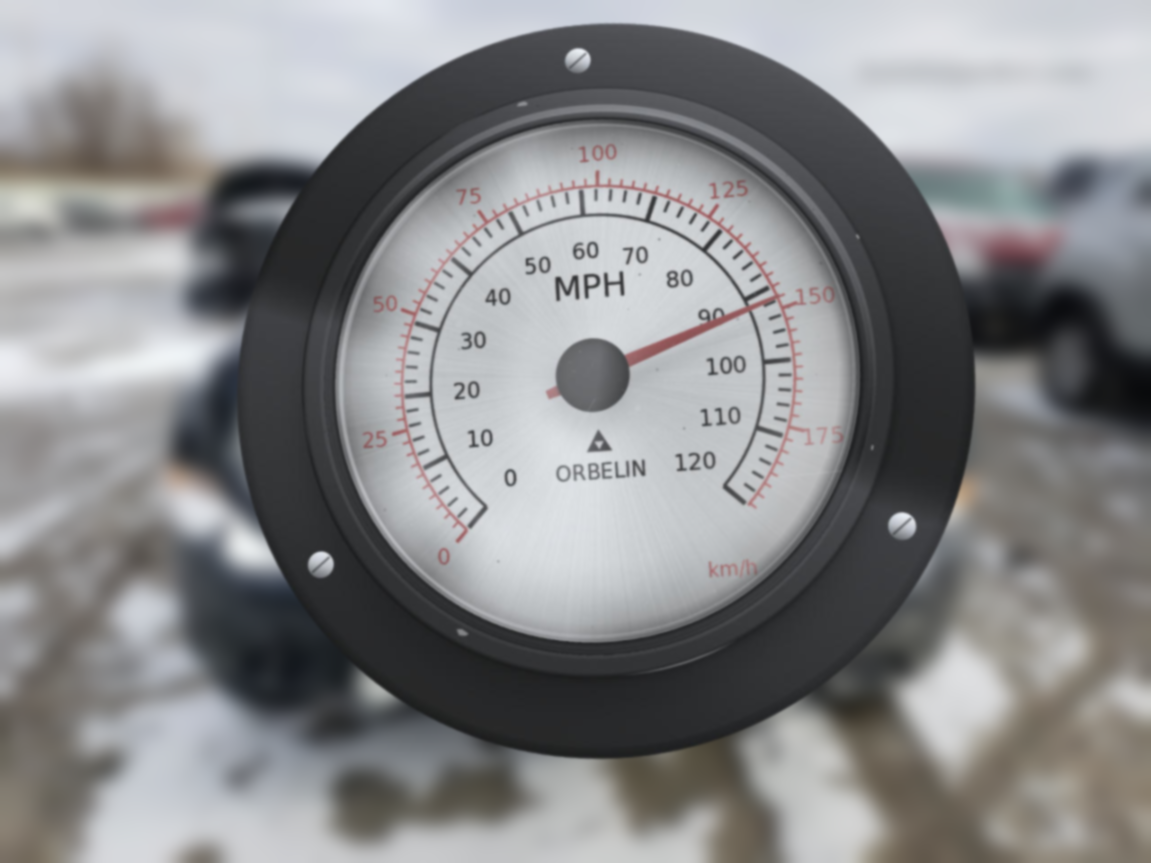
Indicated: 92
